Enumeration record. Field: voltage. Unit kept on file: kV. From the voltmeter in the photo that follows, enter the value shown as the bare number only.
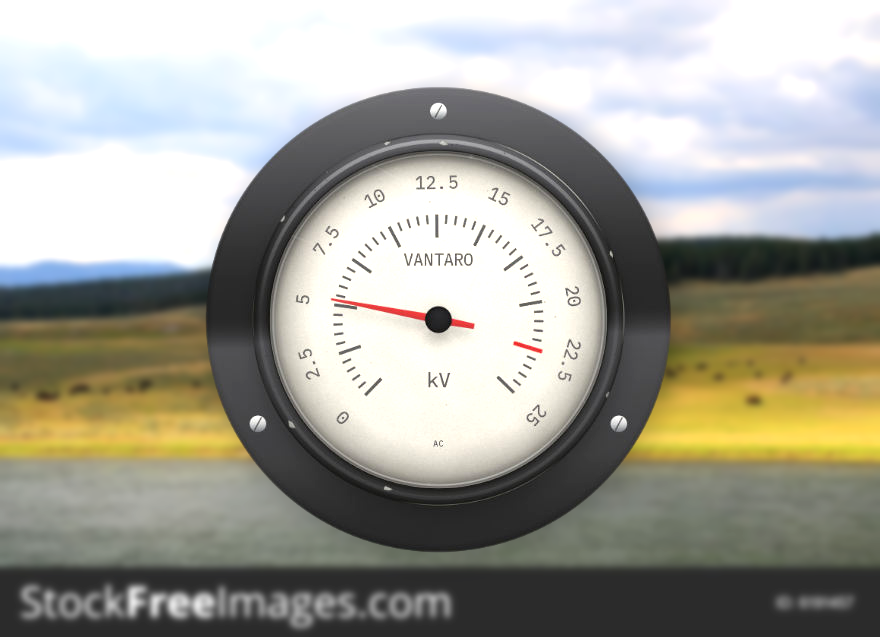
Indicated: 5.25
